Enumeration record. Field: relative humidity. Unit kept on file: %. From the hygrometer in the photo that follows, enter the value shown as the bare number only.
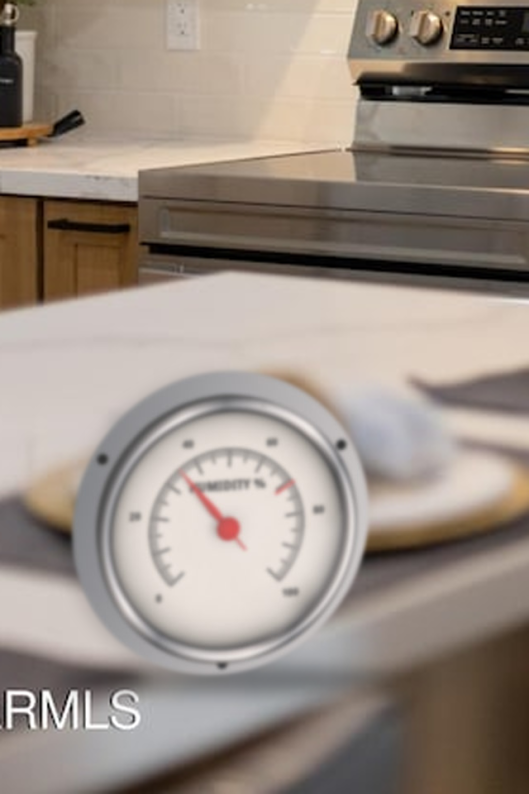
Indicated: 35
